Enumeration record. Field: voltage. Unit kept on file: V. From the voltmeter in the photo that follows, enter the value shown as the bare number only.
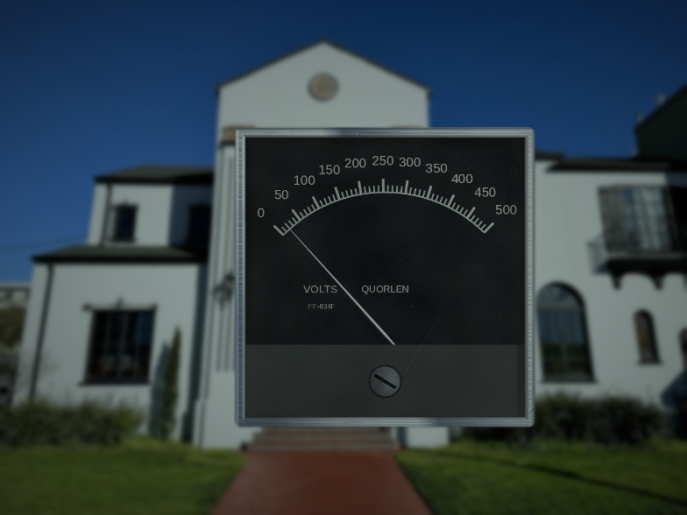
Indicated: 20
